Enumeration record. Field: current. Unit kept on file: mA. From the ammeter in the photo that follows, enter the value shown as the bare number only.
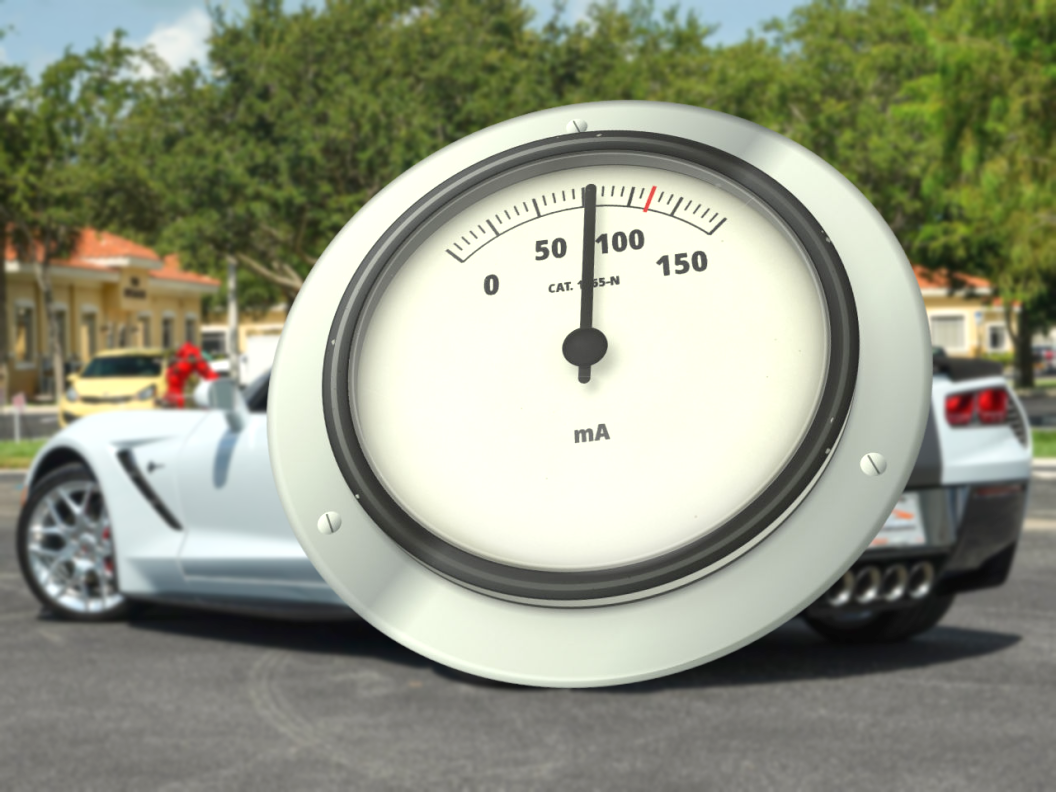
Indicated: 80
